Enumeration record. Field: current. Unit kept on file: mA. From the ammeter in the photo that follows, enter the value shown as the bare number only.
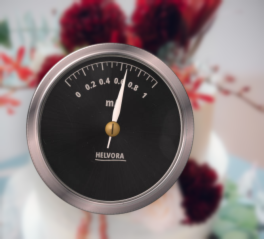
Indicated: 0.65
